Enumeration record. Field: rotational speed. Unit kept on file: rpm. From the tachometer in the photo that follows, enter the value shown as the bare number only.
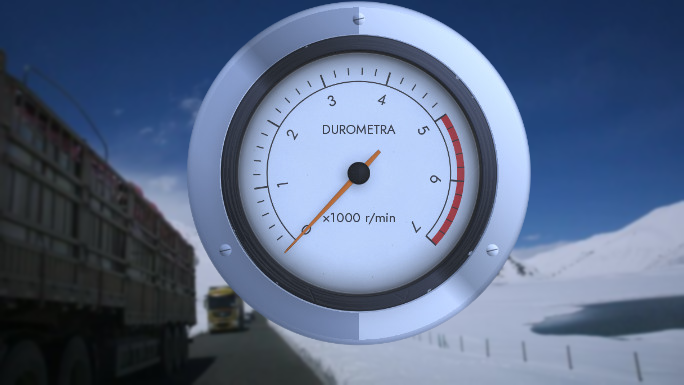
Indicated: 0
